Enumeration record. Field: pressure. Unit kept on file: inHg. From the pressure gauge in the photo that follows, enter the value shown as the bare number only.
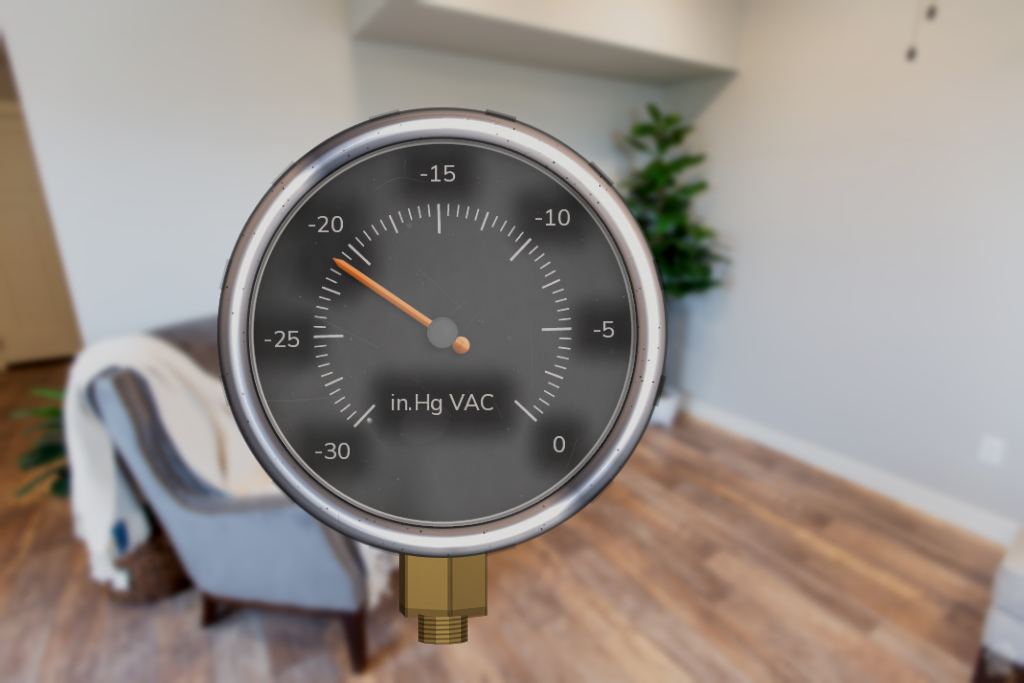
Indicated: -21
